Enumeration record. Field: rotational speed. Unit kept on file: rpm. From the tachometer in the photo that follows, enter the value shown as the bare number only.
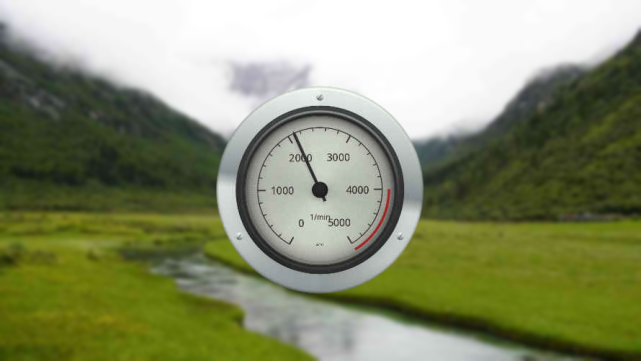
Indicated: 2100
